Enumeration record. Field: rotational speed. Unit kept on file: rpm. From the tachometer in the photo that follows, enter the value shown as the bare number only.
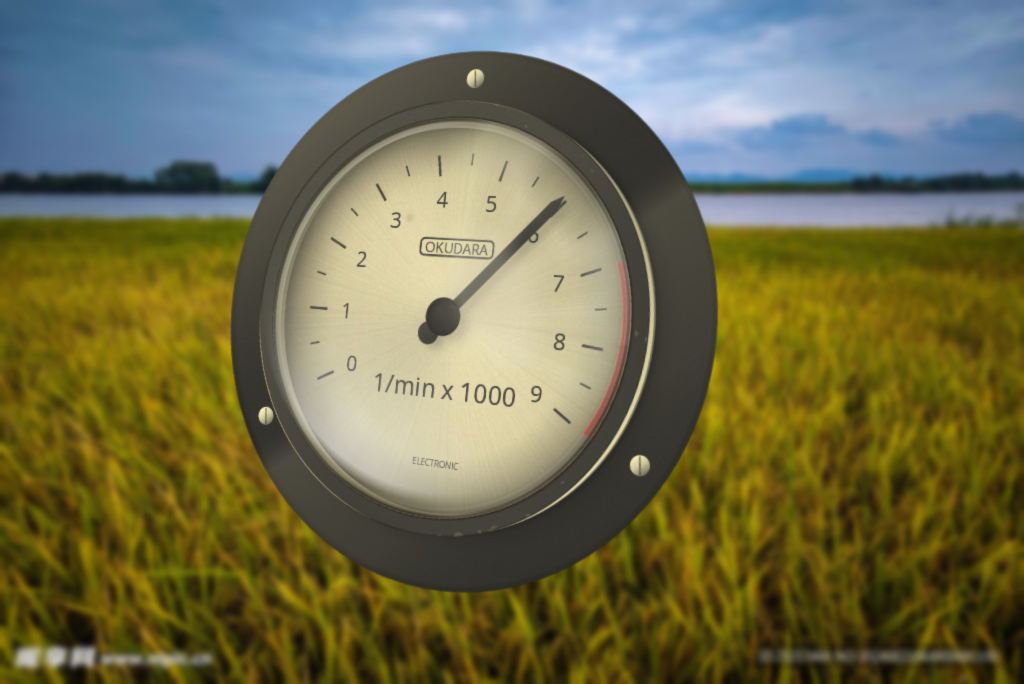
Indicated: 6000
